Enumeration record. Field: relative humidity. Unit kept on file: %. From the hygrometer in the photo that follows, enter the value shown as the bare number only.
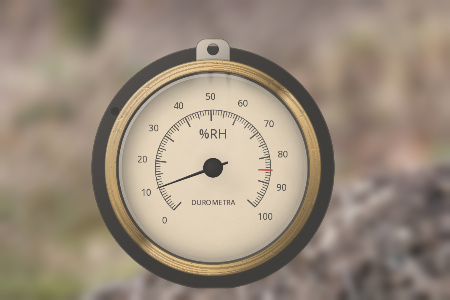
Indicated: 10
